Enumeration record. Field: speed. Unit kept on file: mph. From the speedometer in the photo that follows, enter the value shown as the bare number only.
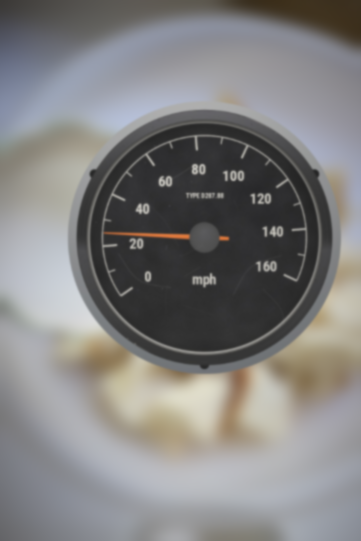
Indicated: 25
